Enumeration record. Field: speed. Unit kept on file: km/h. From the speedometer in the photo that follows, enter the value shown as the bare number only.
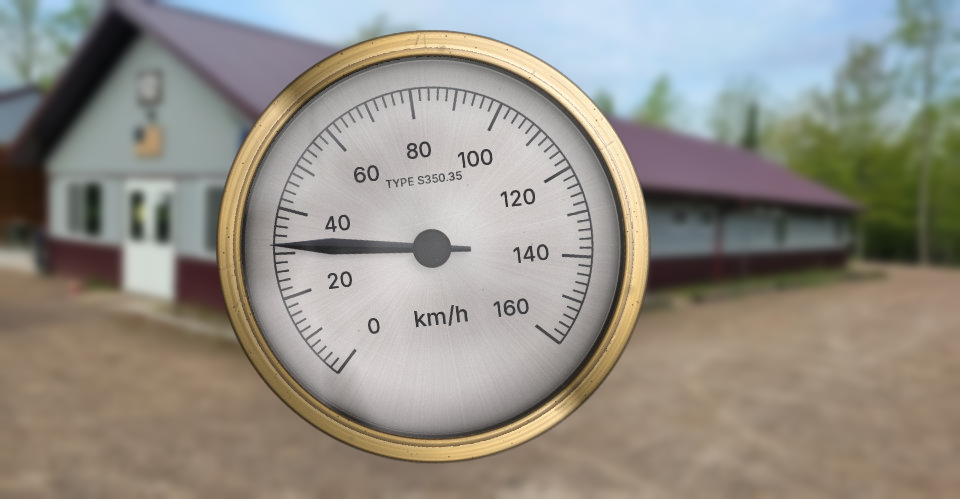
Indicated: 32
